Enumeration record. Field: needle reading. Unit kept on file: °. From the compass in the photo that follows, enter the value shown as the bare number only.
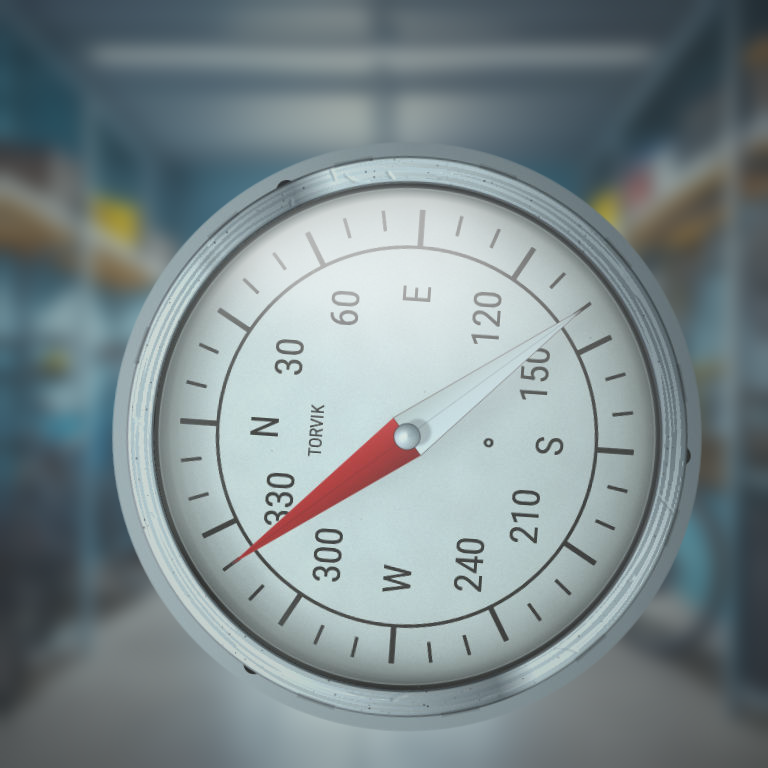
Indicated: 320
